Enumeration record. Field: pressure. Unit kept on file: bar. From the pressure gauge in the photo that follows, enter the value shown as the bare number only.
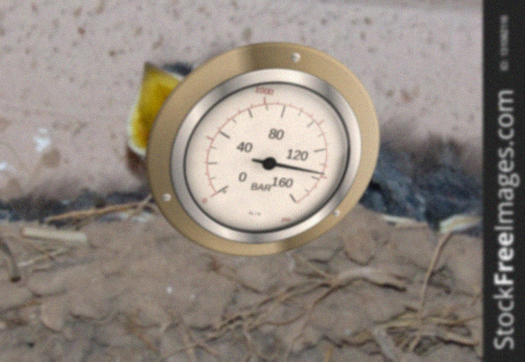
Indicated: 135
